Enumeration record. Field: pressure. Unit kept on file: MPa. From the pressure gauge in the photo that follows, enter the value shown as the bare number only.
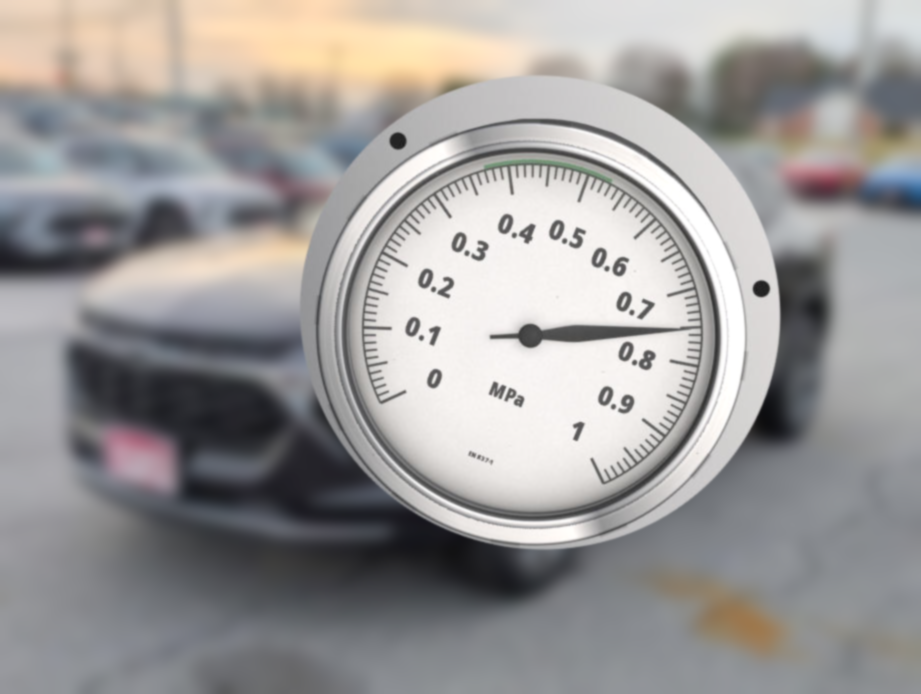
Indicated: 0.75
